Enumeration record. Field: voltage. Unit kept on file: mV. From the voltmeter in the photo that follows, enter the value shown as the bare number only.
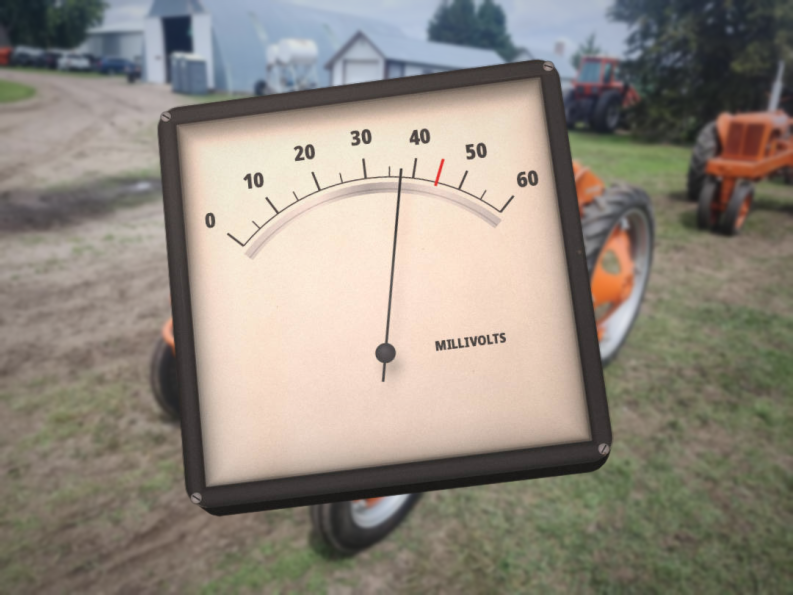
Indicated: 37.5
